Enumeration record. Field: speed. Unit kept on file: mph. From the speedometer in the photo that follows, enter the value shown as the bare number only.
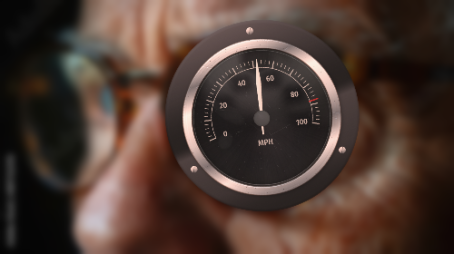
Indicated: 52
